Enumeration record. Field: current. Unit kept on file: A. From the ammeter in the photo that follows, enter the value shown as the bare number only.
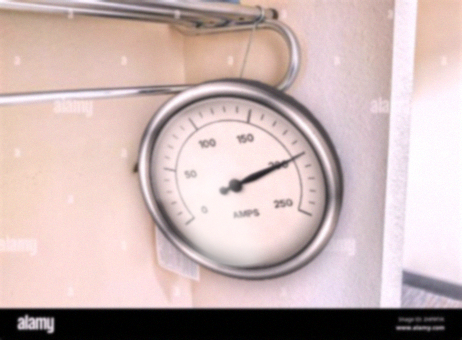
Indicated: 200
